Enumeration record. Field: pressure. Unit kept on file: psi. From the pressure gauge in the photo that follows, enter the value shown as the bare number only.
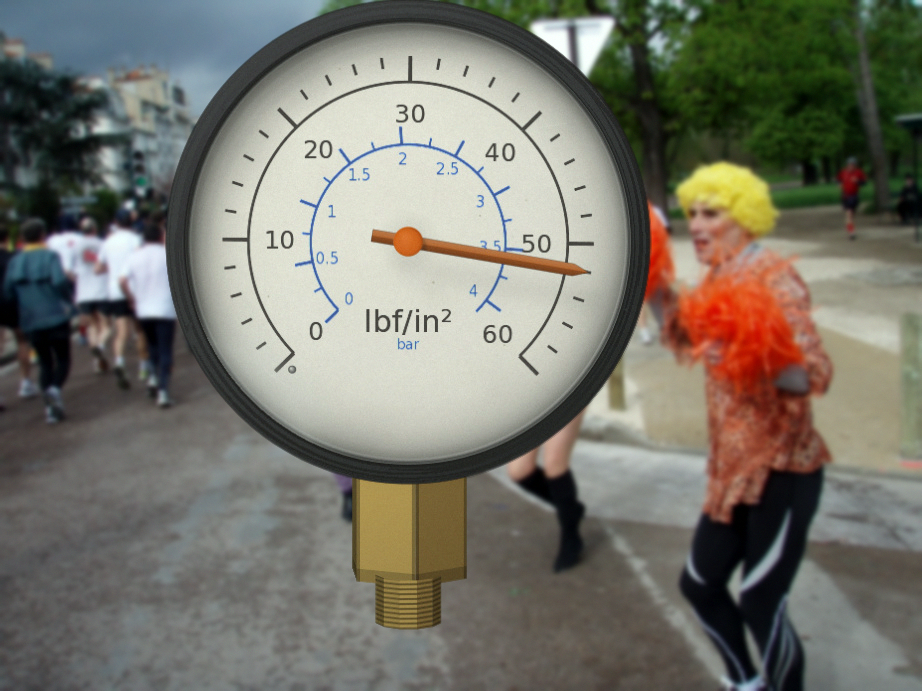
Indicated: 52
